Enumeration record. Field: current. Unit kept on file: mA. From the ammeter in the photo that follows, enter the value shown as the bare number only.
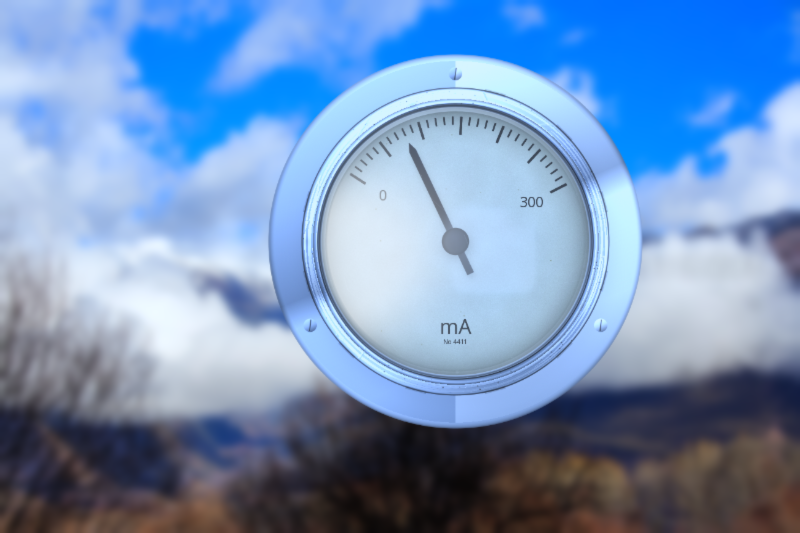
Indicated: 80
